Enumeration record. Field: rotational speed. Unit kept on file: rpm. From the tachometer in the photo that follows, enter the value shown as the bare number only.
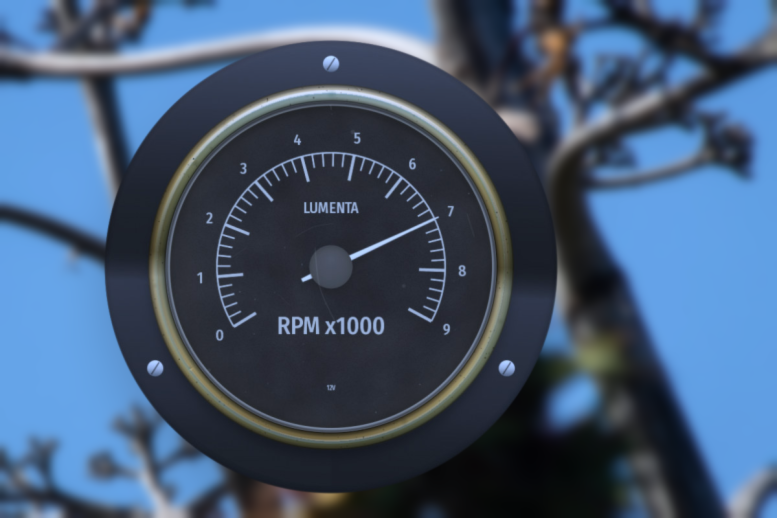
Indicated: 7000
